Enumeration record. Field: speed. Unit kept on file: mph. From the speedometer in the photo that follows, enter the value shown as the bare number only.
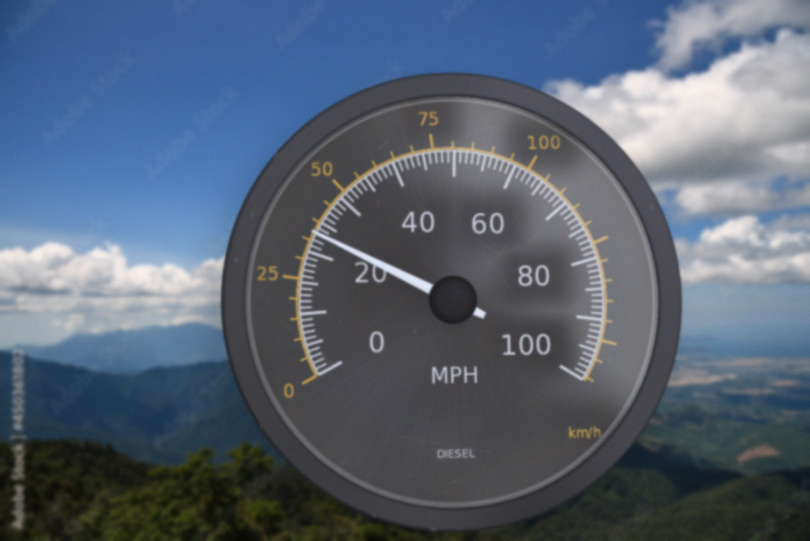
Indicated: 23
